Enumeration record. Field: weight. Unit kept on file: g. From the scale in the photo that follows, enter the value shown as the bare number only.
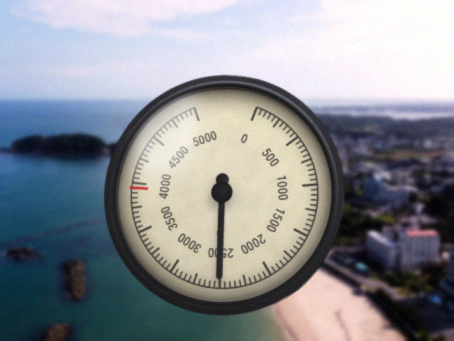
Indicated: 2500
